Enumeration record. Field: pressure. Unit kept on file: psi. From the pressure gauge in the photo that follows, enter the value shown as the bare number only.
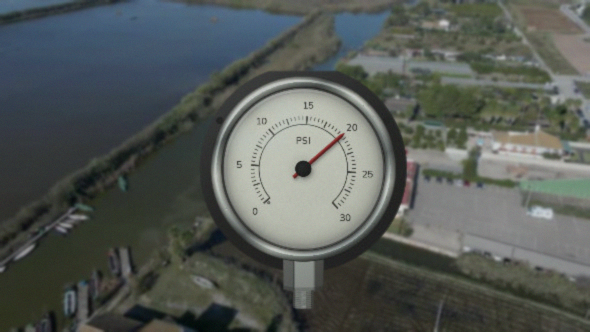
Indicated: 20
